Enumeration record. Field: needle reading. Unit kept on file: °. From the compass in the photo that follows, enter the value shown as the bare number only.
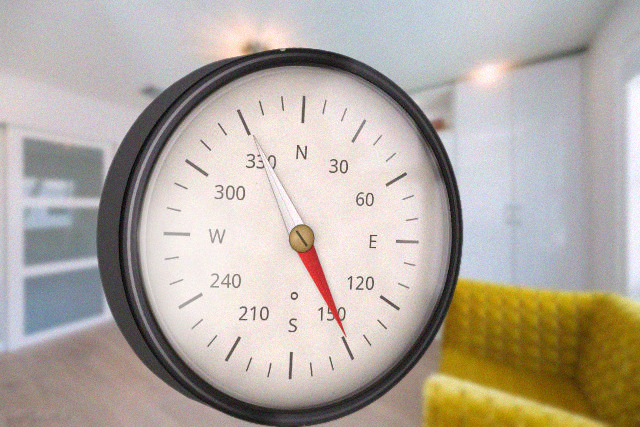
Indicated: 150
